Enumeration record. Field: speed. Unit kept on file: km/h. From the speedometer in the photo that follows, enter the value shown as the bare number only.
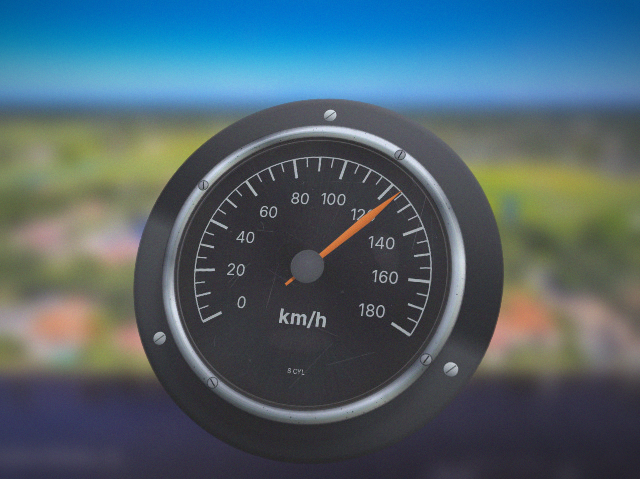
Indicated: 125
